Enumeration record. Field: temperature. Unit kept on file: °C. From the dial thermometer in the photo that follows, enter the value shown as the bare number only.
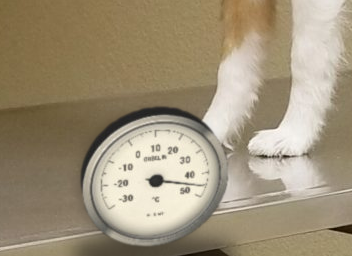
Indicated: 45
